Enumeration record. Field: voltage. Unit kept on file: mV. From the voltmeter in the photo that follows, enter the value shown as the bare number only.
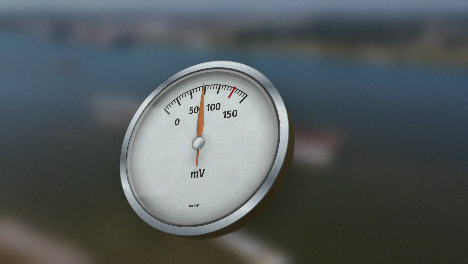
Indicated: 75
